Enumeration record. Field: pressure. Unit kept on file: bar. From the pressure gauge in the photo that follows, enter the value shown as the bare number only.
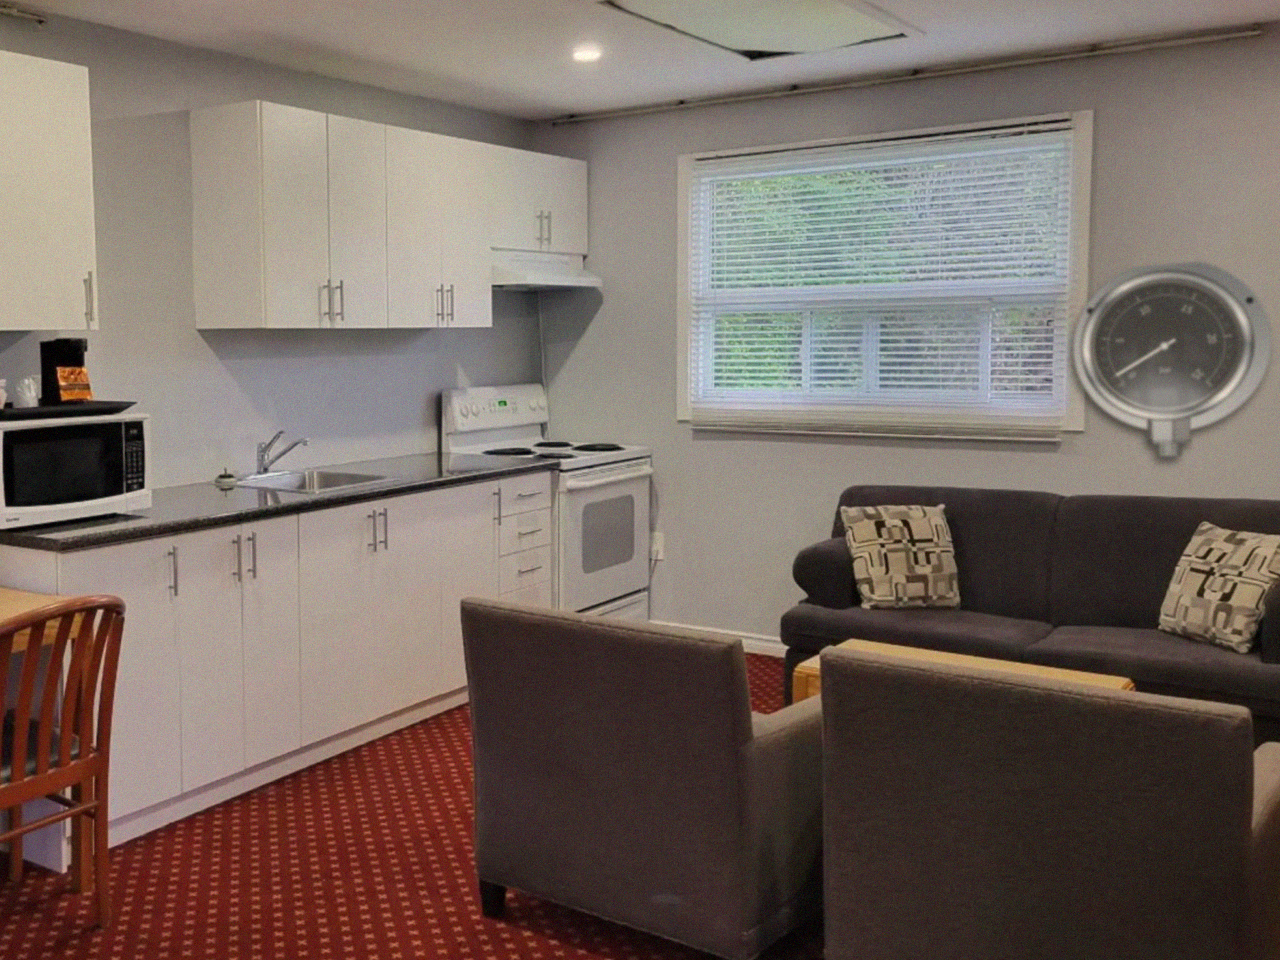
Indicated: 1
